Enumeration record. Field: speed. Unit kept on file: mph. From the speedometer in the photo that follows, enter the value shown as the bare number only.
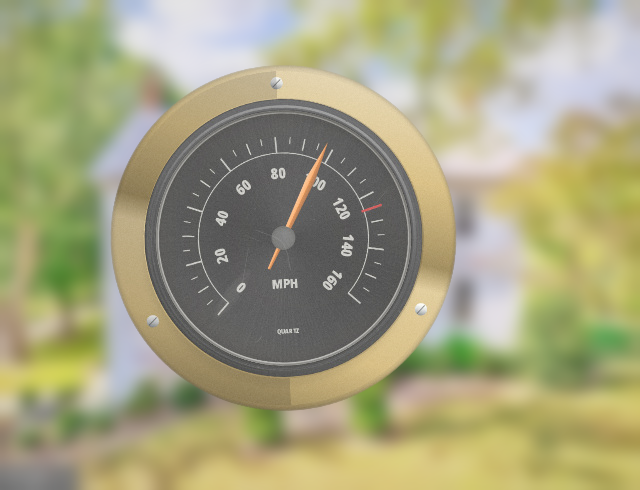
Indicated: 97.5
